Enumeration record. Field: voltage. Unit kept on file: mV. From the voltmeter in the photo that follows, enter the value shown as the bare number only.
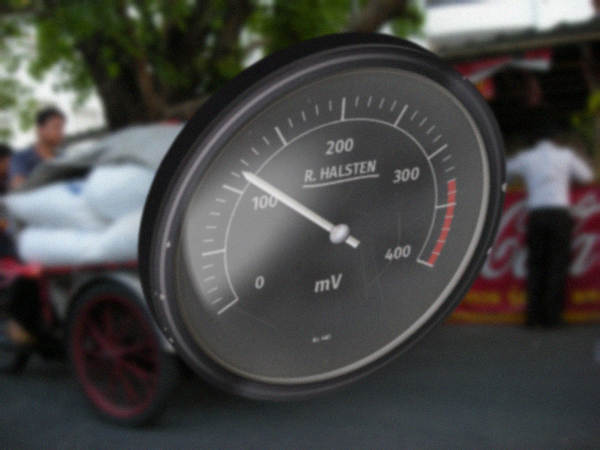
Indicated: 115
